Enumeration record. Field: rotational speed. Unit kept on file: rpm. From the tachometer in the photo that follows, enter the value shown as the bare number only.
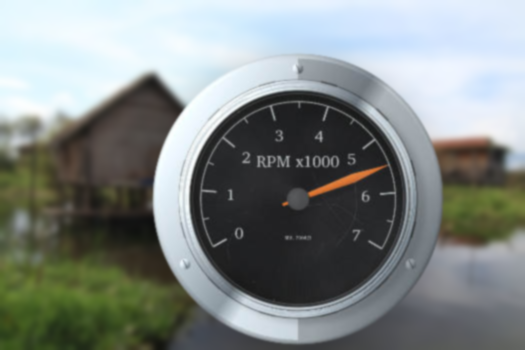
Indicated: 5500
